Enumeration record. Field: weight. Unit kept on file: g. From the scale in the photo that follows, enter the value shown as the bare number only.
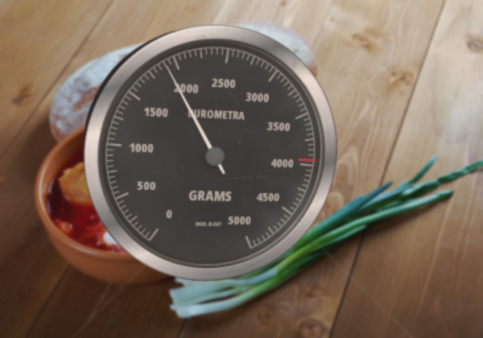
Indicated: 1900
